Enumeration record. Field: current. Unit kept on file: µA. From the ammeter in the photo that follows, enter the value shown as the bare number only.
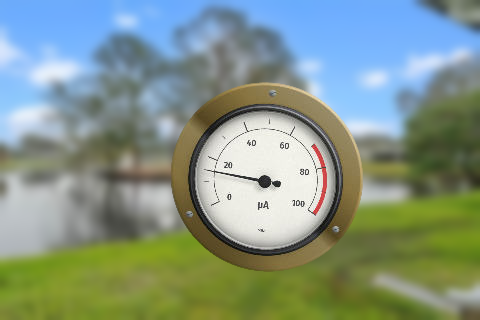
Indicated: 15
